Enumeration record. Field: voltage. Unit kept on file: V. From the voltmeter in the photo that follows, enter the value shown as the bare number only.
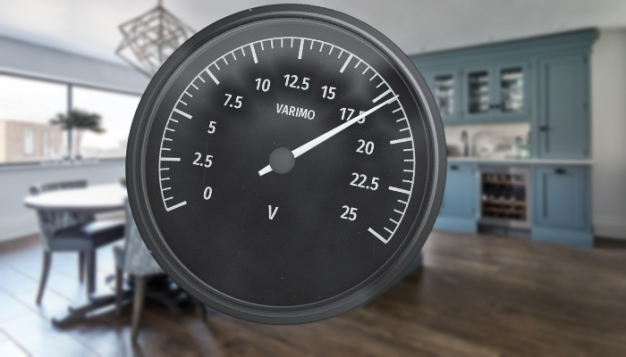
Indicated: 18
